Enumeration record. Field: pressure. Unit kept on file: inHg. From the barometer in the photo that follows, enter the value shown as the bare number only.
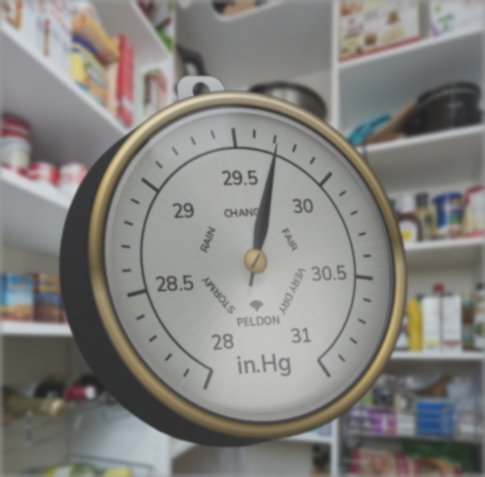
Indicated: 29.7
